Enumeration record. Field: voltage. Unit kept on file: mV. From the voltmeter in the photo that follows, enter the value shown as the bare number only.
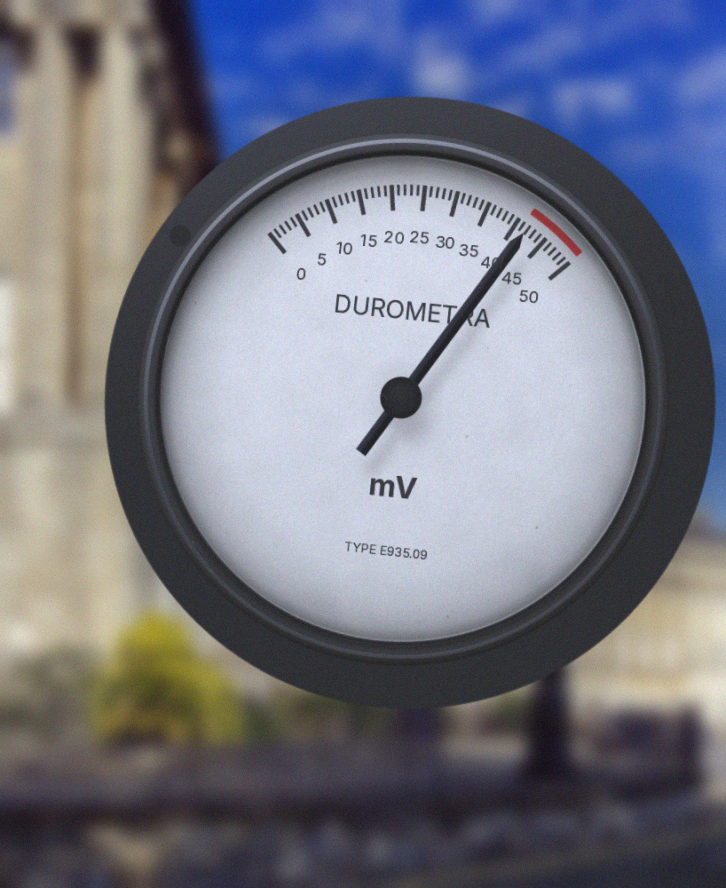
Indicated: 42
